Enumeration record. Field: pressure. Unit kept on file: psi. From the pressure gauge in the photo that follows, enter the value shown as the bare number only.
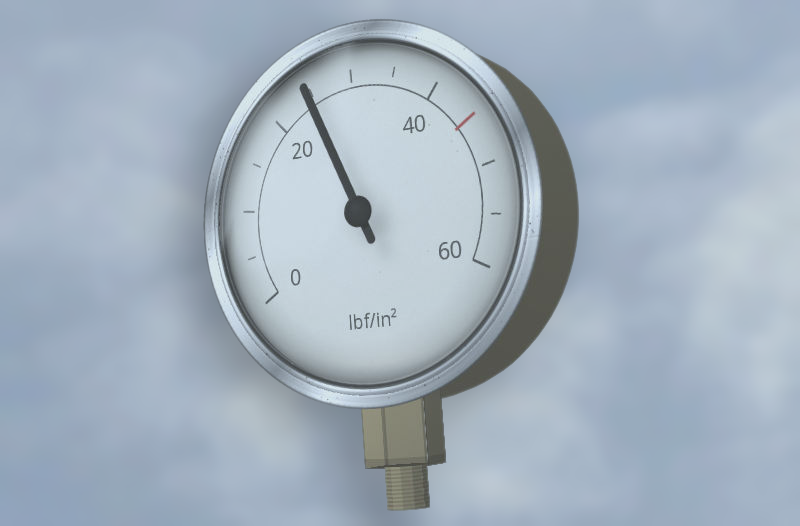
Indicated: 25
